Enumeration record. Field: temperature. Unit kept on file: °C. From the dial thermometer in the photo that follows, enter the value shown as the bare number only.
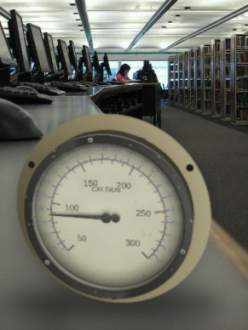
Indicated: 90
